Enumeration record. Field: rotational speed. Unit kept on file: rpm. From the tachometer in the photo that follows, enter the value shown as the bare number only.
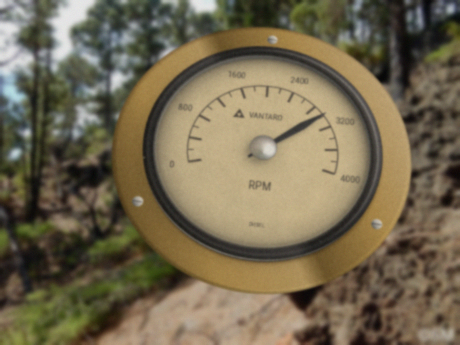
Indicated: 3000
